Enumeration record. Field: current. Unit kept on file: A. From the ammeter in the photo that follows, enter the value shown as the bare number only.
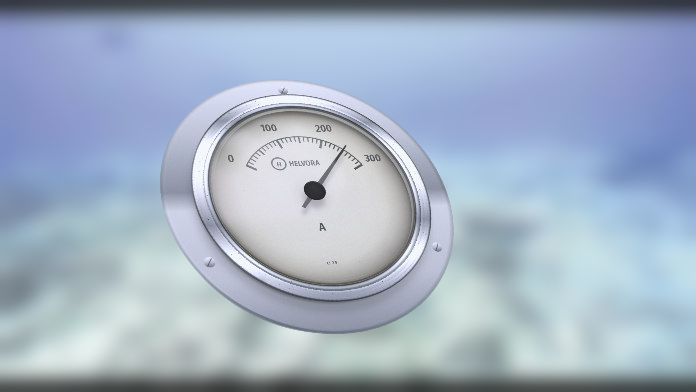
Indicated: 250
